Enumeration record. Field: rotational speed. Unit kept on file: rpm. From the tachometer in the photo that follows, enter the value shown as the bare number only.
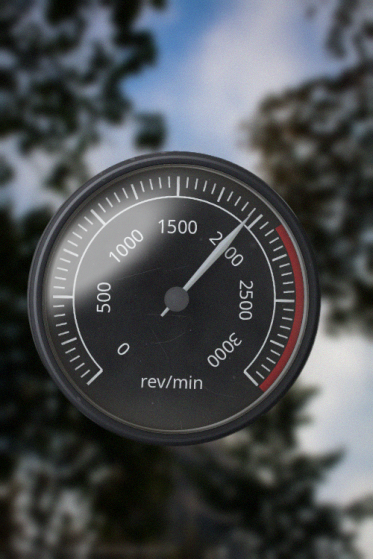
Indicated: 1950
